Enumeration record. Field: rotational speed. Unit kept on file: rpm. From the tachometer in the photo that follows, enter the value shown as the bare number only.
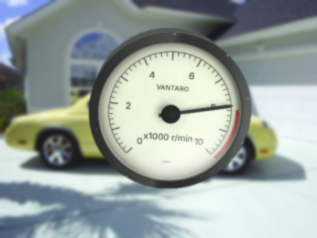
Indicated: 8000
